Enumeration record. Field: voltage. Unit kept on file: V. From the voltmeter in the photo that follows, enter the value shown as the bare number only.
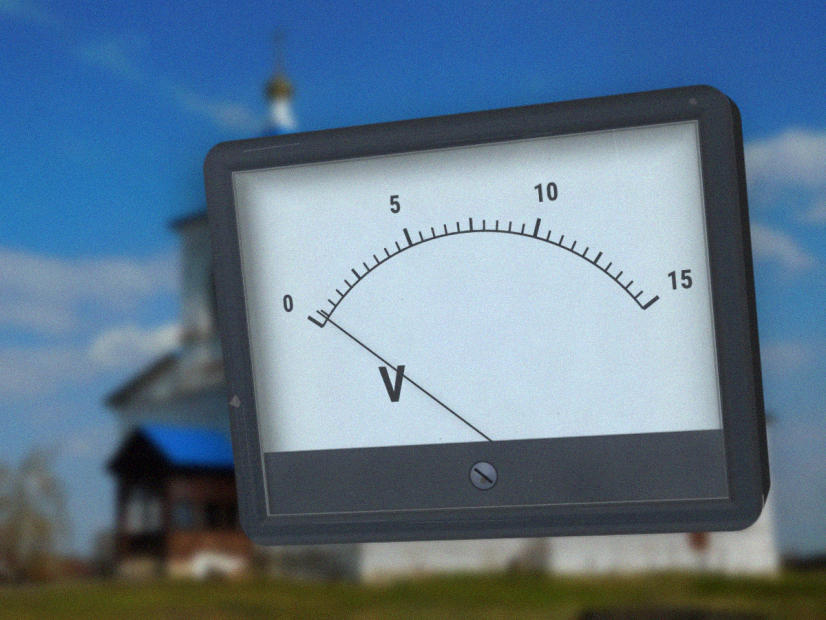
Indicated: 0.5
